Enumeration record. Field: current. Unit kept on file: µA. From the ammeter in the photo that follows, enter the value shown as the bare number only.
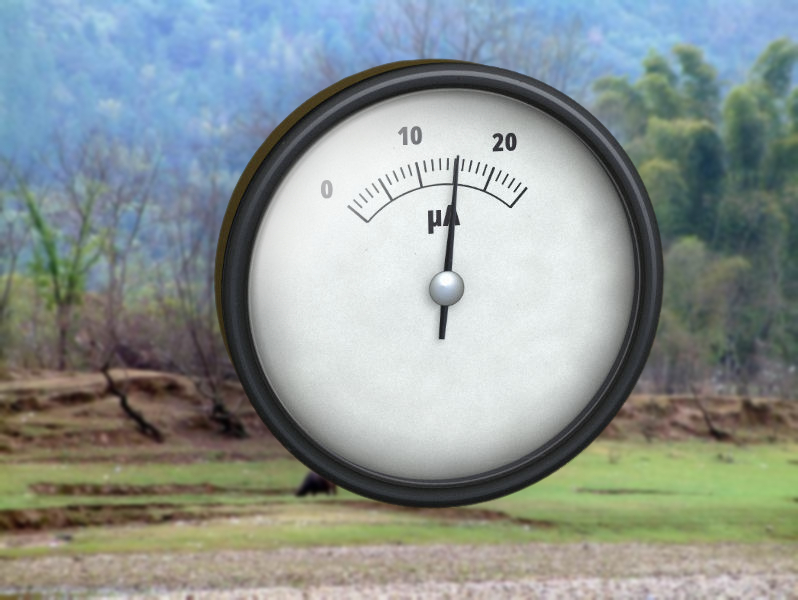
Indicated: 15
